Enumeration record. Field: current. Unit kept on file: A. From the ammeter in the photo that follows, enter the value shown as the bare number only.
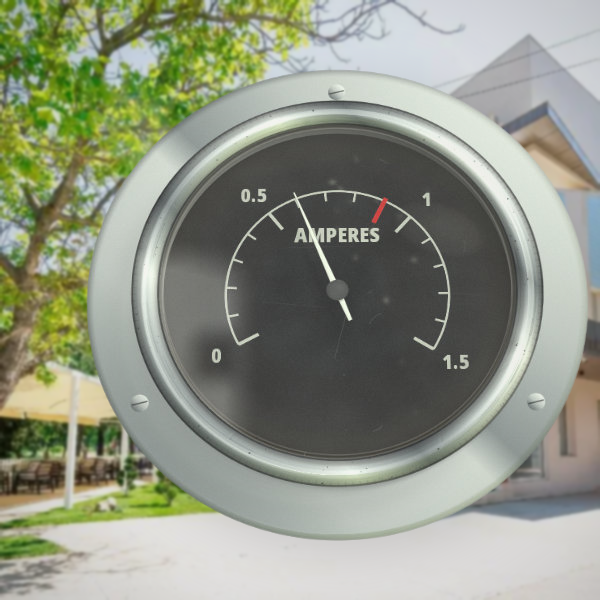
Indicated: 0.6
